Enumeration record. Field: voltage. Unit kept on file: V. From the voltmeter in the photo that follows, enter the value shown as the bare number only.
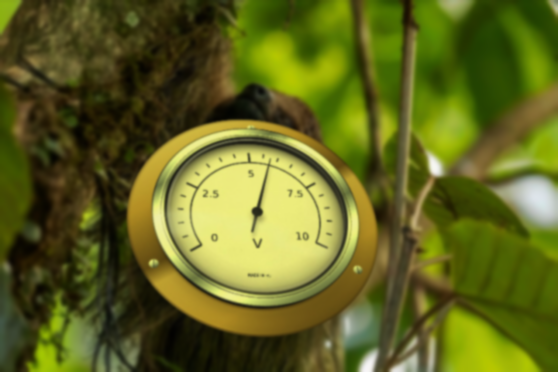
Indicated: 5.75
